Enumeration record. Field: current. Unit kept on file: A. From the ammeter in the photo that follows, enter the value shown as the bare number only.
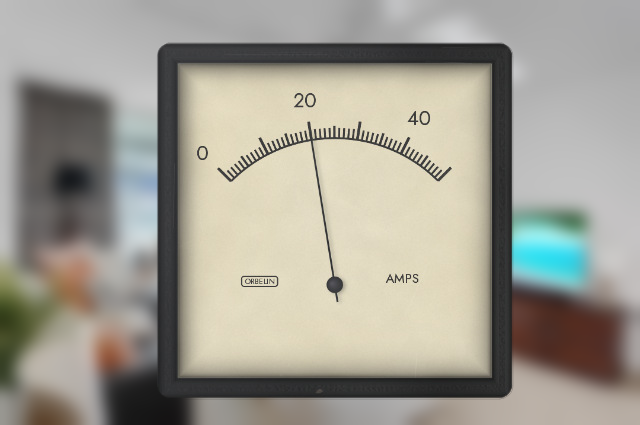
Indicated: 20
